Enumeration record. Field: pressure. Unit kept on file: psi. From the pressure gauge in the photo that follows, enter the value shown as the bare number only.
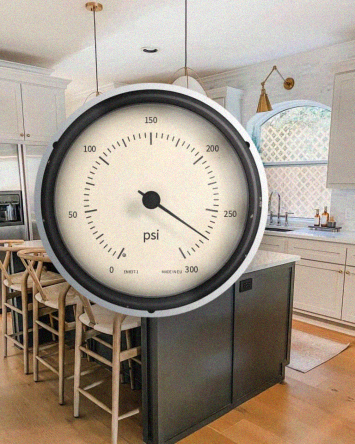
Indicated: 275
